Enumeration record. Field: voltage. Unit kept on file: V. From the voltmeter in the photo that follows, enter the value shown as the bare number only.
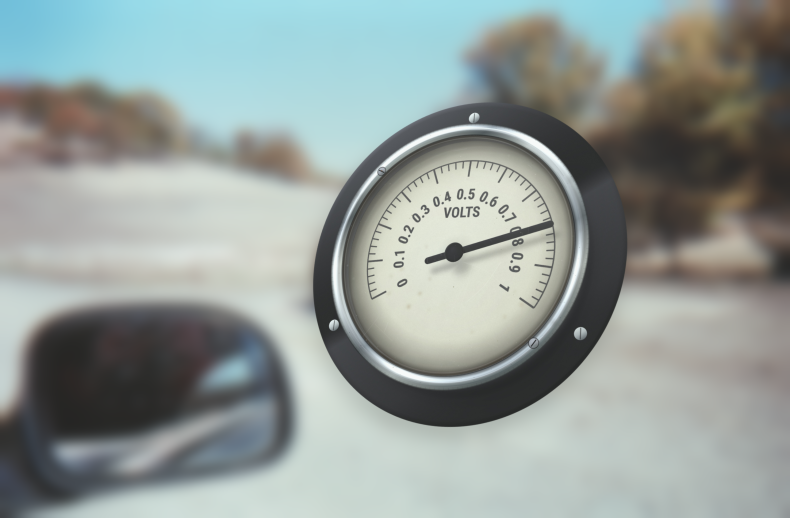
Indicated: 0.8
